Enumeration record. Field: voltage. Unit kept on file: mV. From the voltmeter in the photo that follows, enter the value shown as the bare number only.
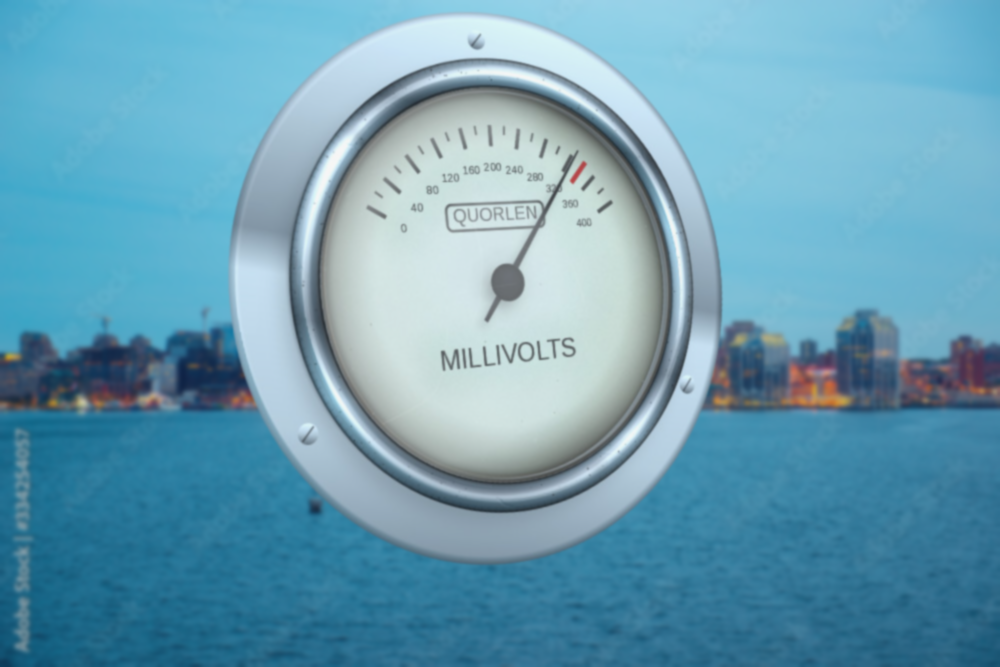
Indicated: 320
